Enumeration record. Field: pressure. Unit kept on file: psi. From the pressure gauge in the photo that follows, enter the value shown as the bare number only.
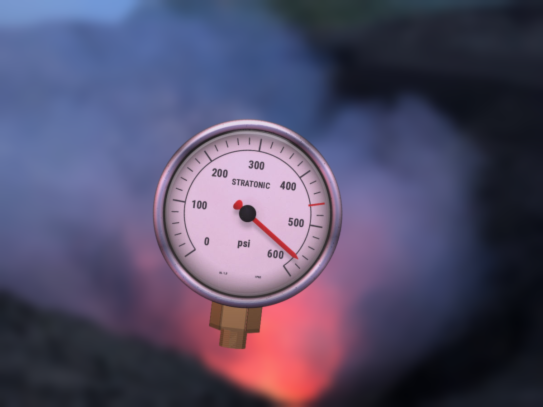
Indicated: 570
